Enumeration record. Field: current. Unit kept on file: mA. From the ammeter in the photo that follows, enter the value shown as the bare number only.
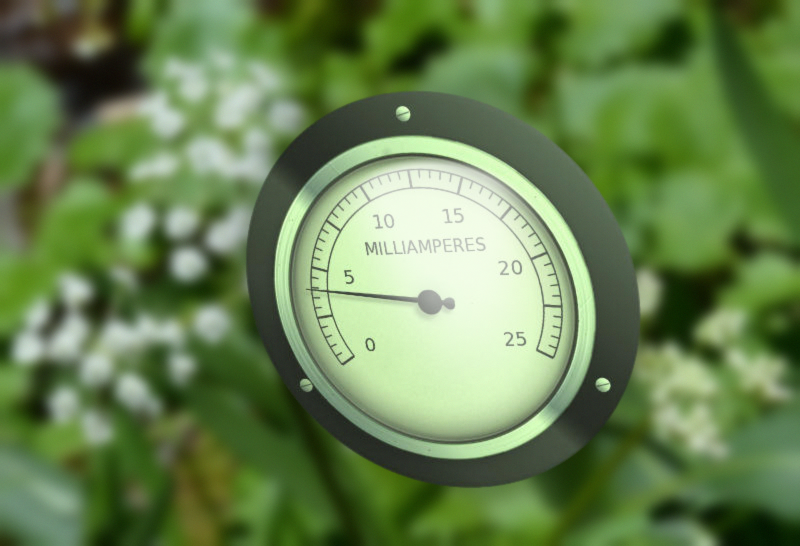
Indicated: 4
